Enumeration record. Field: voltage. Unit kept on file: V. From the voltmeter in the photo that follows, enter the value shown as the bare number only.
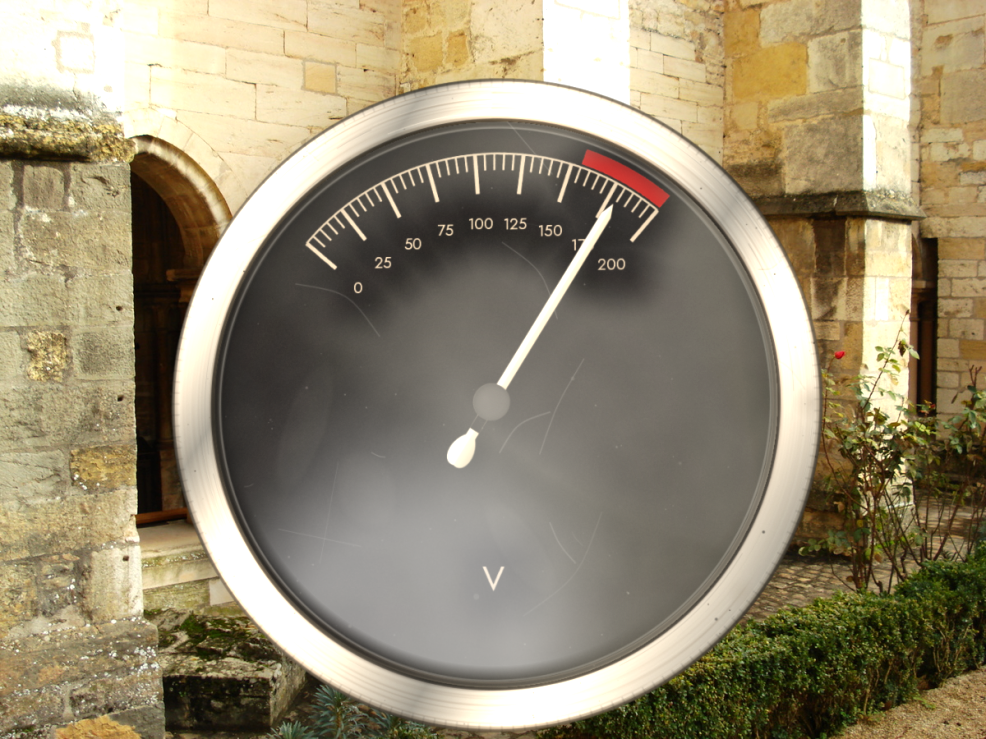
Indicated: 180
